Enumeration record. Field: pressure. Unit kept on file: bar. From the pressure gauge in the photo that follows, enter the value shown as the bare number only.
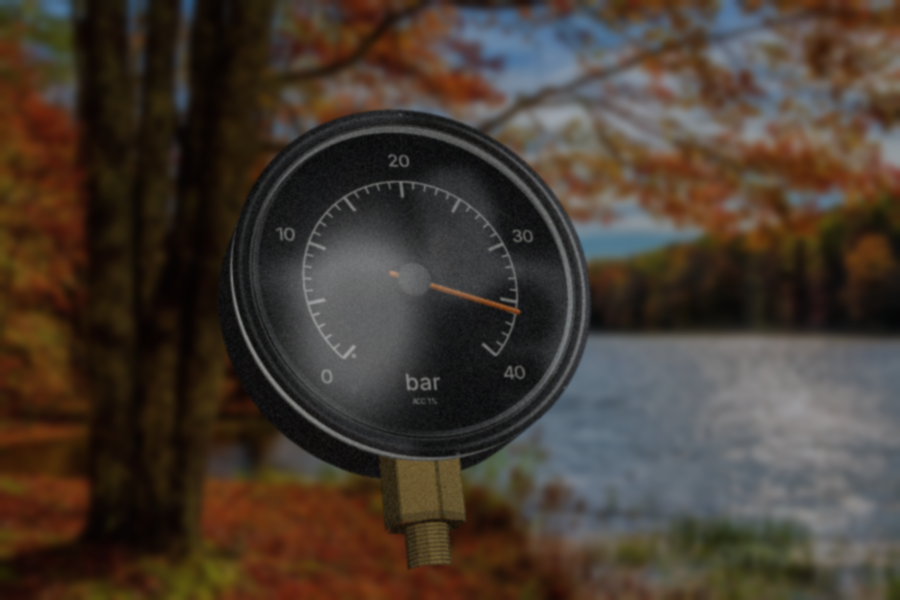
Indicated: 36
